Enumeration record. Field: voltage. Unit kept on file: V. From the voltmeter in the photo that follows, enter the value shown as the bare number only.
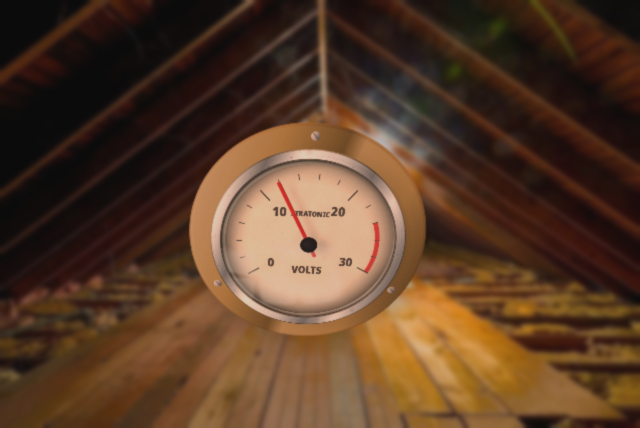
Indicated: 12
